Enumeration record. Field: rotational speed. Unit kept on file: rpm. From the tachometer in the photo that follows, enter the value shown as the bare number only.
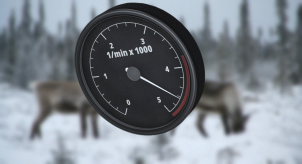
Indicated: 4600
